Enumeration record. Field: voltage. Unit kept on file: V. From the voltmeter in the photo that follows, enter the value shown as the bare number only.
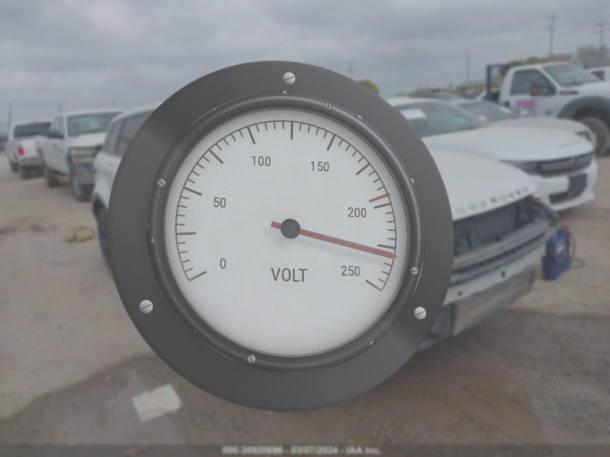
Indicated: 230
